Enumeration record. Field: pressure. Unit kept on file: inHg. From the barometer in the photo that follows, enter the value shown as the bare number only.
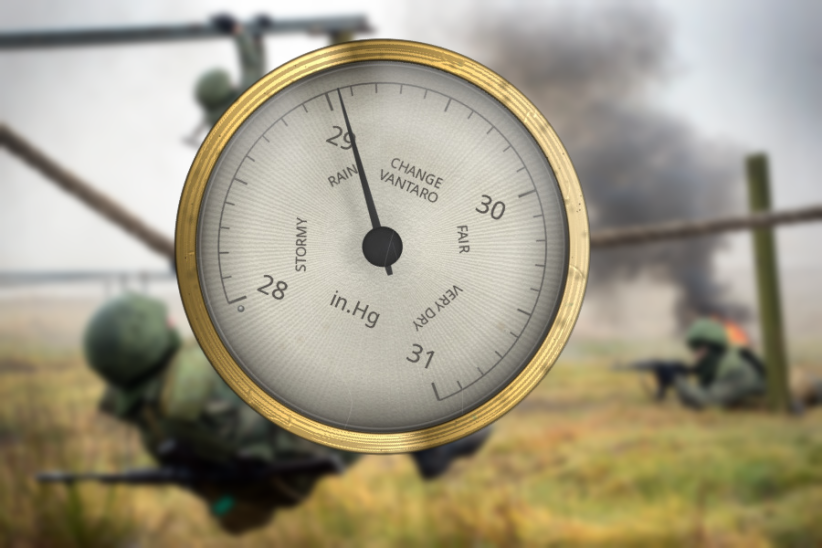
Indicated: 29.05
